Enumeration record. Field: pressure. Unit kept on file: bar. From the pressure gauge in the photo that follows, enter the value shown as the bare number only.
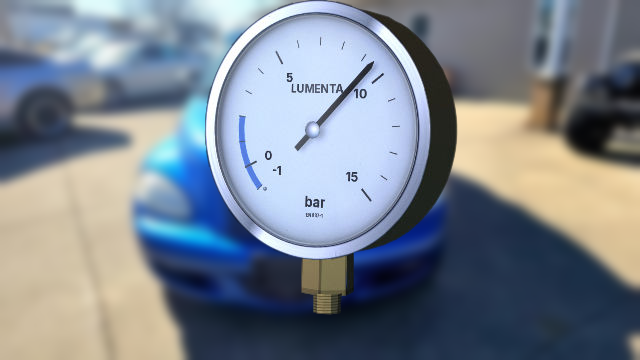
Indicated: 9.5
